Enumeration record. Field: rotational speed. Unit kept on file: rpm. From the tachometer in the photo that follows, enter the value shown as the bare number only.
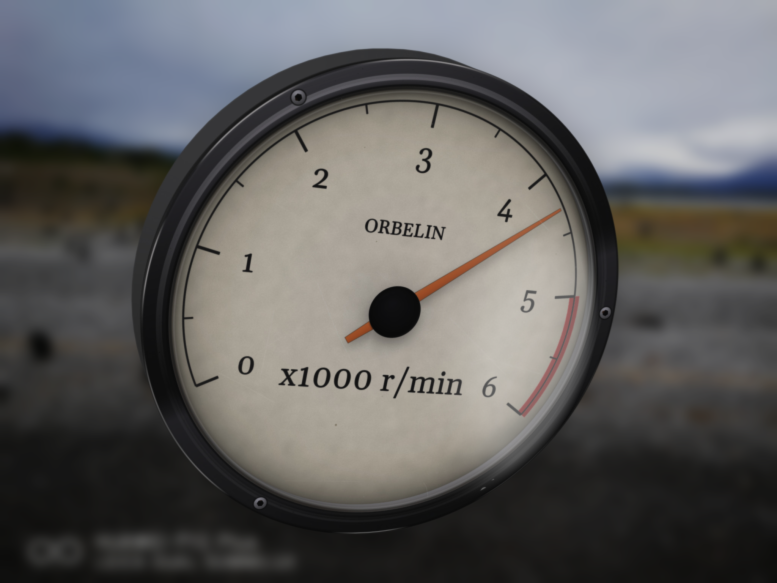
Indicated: 4250
